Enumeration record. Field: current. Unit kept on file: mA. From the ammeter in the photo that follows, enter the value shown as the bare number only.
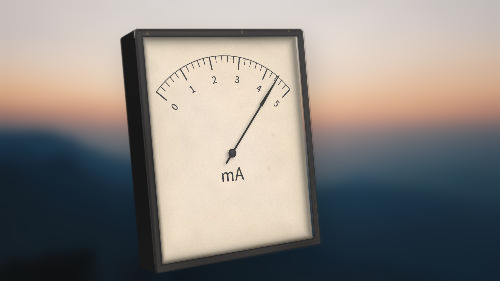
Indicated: 4.4
